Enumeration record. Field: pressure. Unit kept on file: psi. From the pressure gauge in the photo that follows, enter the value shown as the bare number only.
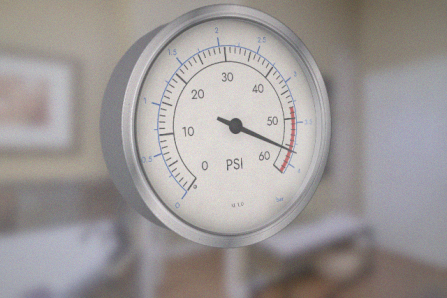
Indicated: 56
